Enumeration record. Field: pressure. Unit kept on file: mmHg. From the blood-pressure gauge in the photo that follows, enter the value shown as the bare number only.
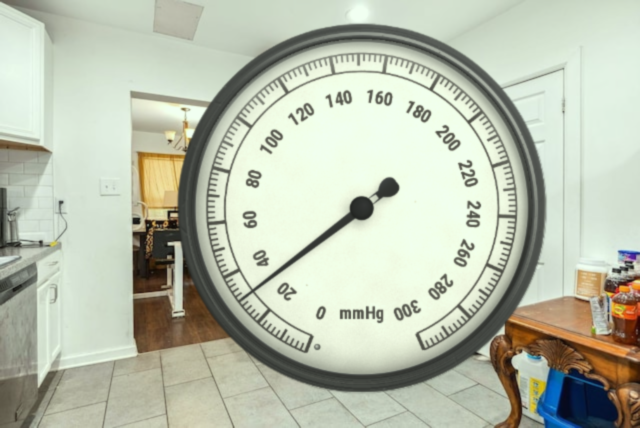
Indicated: 30
